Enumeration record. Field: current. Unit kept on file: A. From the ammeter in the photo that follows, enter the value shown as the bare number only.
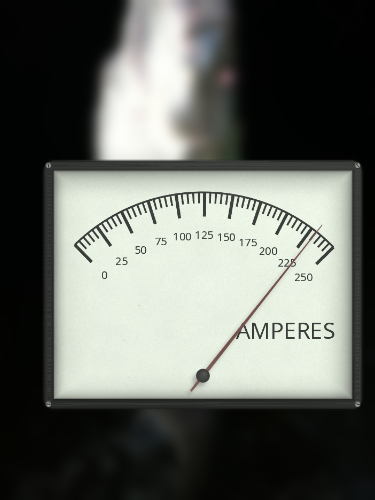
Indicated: 230
